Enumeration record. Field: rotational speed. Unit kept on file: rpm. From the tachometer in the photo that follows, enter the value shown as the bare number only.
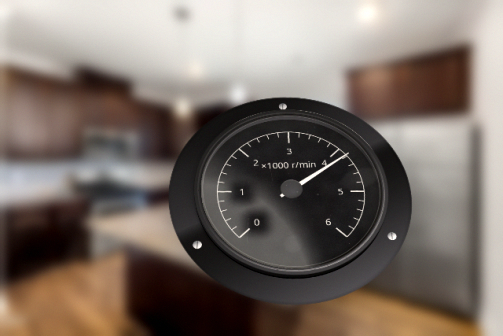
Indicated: 4200
